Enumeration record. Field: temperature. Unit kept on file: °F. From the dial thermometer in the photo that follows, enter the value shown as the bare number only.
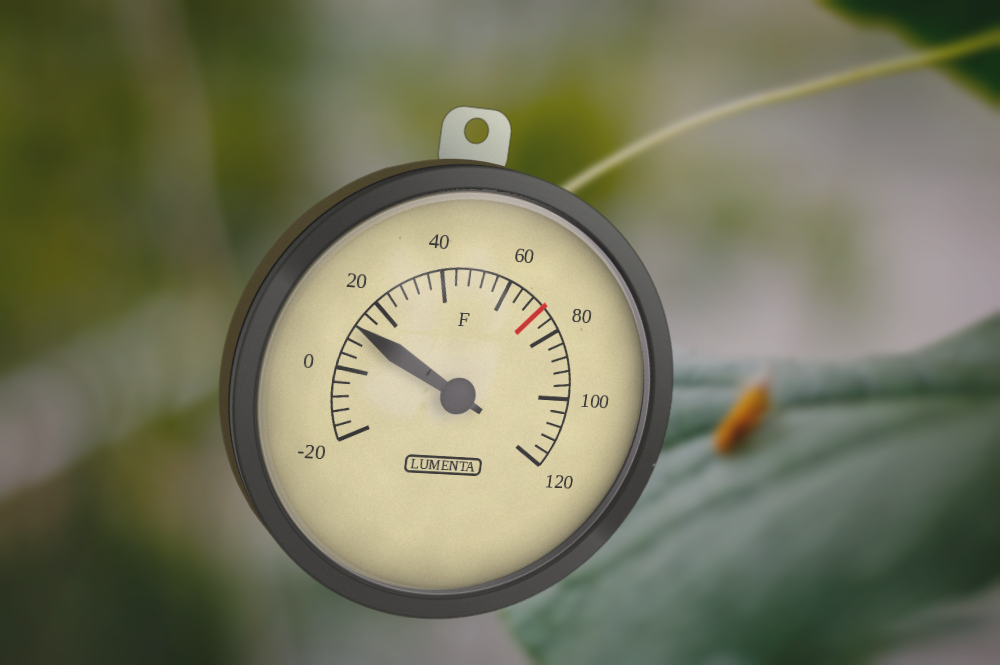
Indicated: 12
